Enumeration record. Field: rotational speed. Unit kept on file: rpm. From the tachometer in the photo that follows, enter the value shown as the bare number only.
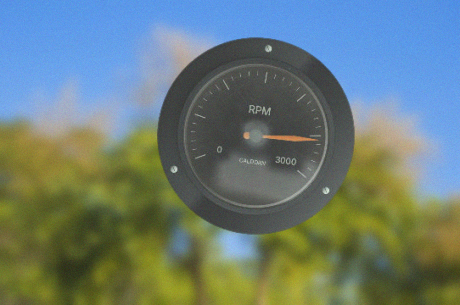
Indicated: 2550
